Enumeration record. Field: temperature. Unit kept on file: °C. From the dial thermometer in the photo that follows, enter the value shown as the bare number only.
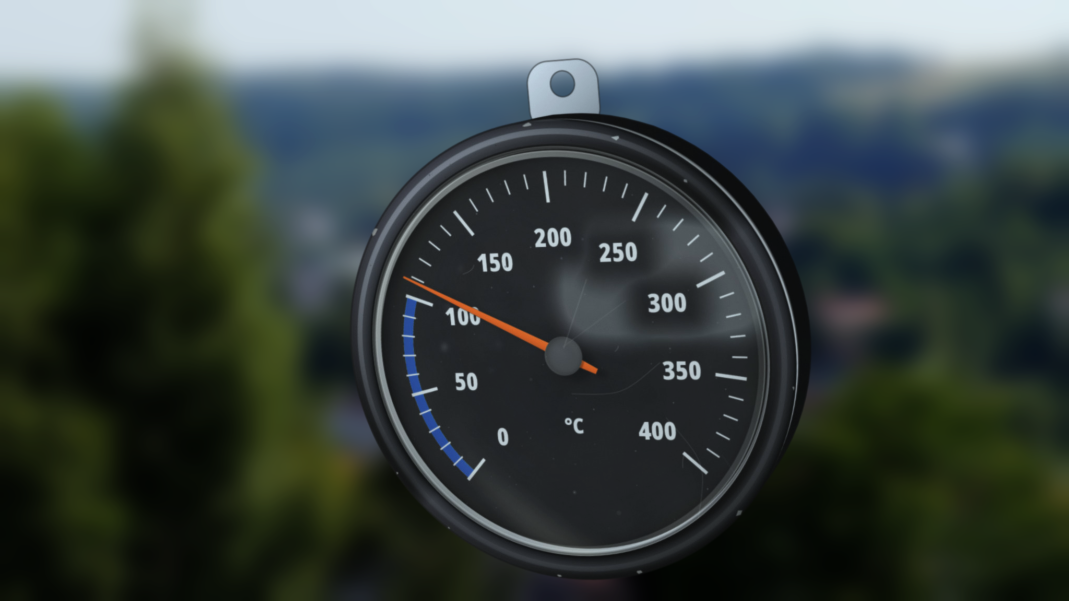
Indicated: 110
